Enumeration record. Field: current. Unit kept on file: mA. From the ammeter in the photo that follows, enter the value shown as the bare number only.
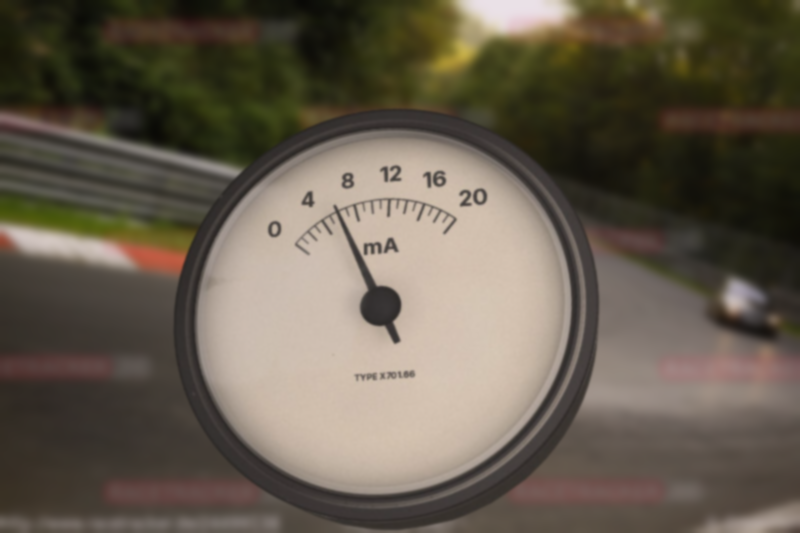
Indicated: 6
